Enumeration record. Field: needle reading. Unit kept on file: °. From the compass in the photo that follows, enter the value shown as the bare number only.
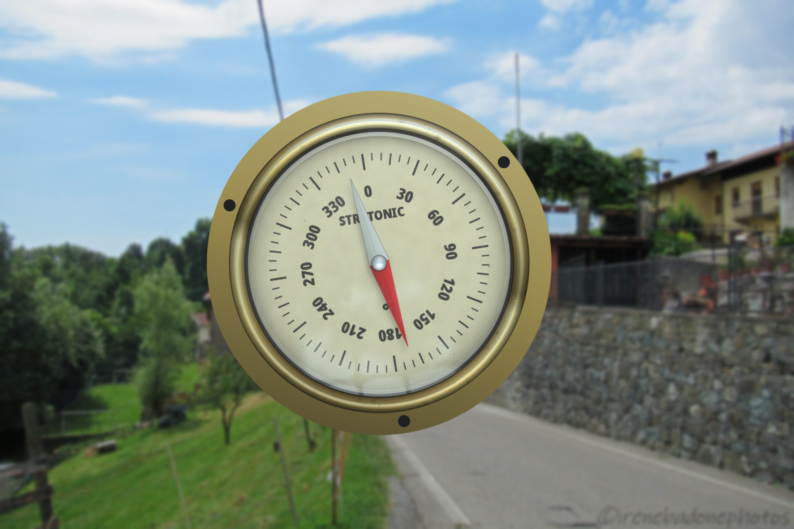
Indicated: 170
